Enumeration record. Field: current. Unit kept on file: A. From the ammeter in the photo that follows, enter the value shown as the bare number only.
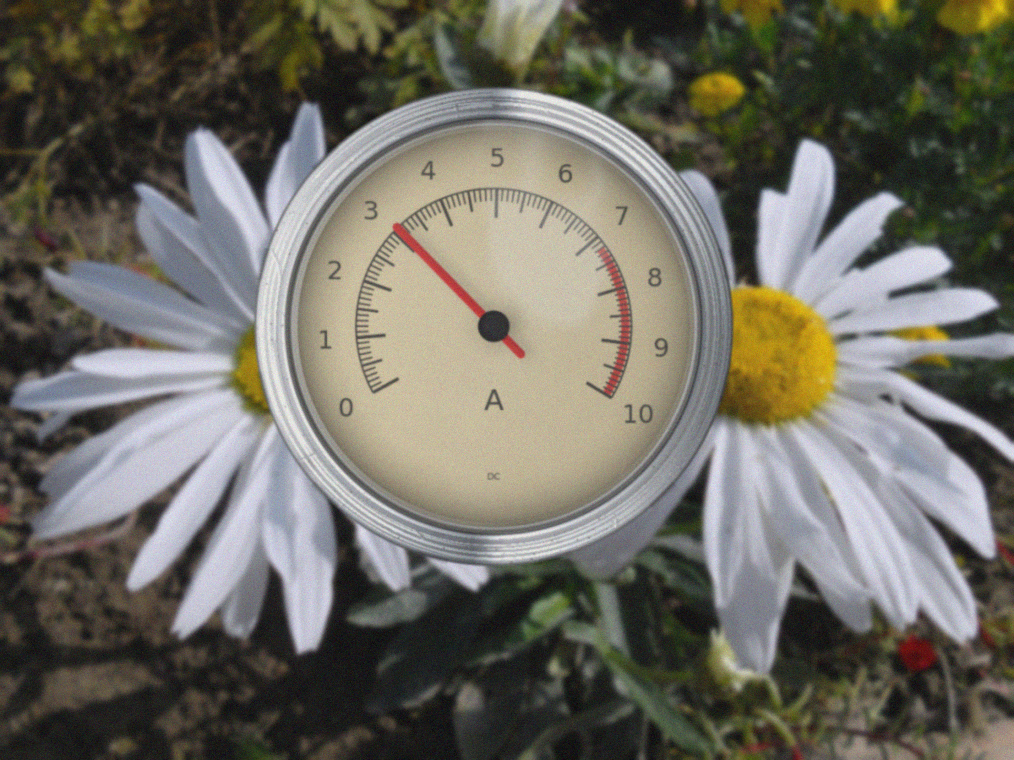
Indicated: 3.1
